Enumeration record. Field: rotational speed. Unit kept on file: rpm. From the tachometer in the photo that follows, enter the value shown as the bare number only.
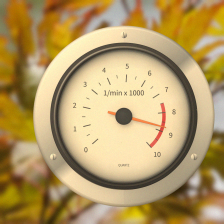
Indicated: 8750
